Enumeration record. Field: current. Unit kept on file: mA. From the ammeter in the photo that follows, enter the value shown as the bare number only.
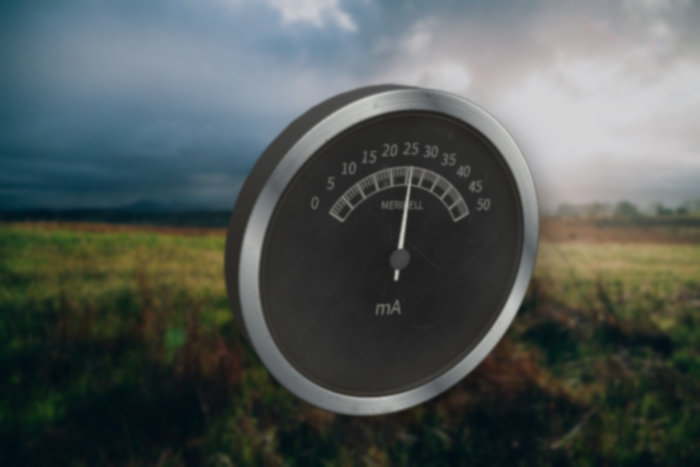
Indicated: 25
